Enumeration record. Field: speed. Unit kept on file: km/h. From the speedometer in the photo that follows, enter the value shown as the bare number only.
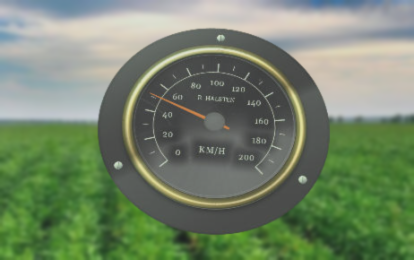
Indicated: 50
